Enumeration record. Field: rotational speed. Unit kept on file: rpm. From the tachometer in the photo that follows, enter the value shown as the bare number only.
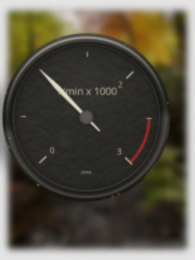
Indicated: 1000
